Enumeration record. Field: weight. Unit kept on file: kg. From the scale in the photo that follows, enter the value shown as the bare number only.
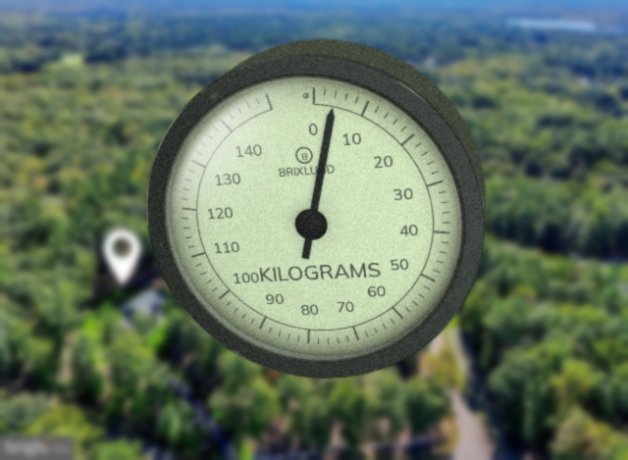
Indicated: 4
